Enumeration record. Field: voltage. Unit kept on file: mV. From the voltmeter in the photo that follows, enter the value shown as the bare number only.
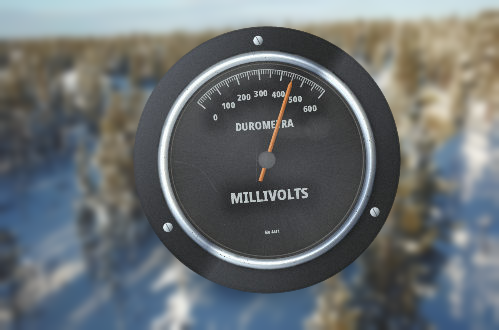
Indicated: 450
